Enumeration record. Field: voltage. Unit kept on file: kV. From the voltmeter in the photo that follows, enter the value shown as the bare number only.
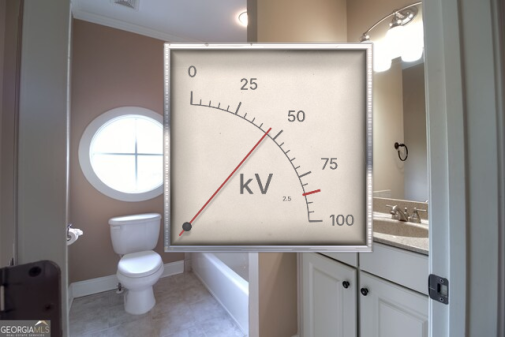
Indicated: 45
